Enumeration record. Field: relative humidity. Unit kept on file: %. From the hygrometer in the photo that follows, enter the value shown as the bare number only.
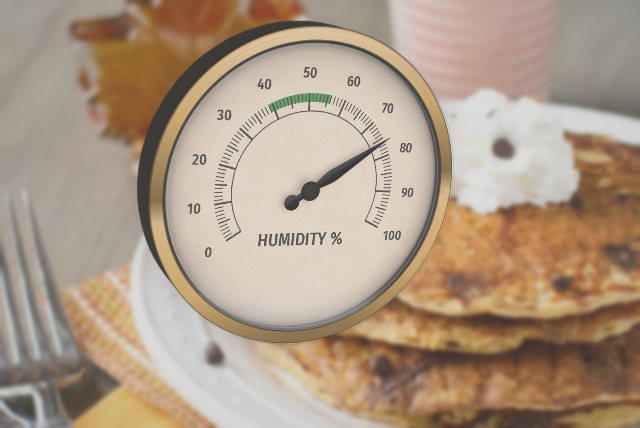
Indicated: 75
